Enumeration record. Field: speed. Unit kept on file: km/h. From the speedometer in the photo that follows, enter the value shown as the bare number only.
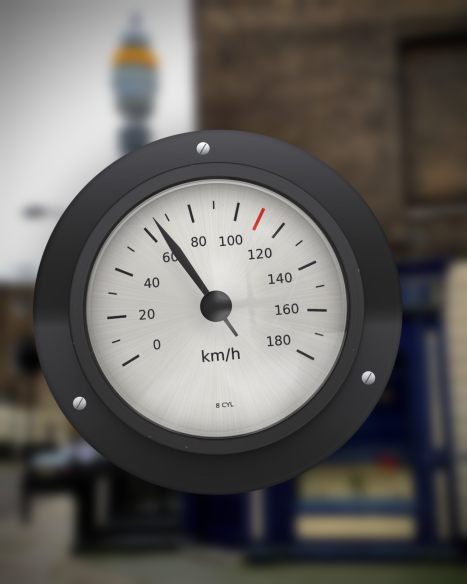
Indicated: 65
